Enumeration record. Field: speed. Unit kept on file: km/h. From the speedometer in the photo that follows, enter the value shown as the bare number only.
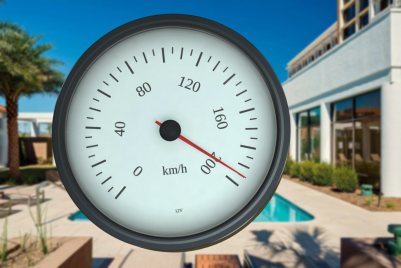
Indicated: 195
